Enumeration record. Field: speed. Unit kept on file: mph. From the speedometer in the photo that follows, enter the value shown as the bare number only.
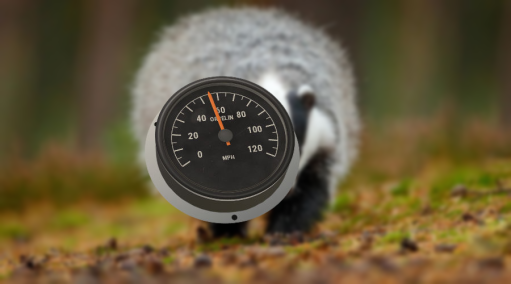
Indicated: 55
